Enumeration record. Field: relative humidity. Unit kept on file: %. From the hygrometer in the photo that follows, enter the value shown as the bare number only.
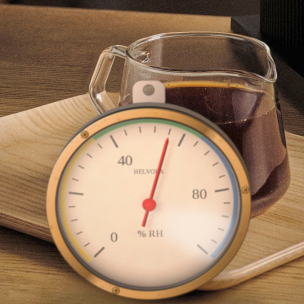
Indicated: 56
